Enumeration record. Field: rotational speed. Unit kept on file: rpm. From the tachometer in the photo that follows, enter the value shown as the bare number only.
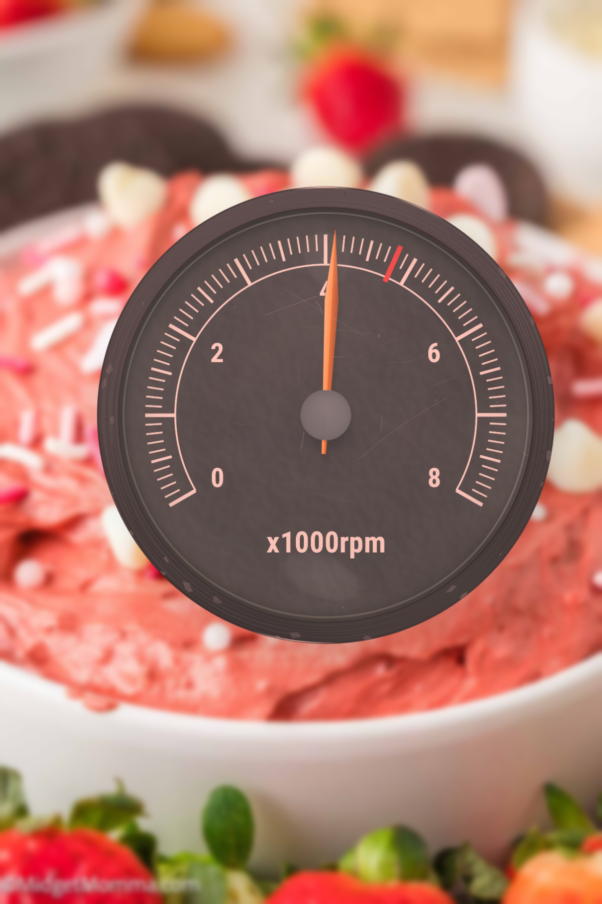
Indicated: 4100
